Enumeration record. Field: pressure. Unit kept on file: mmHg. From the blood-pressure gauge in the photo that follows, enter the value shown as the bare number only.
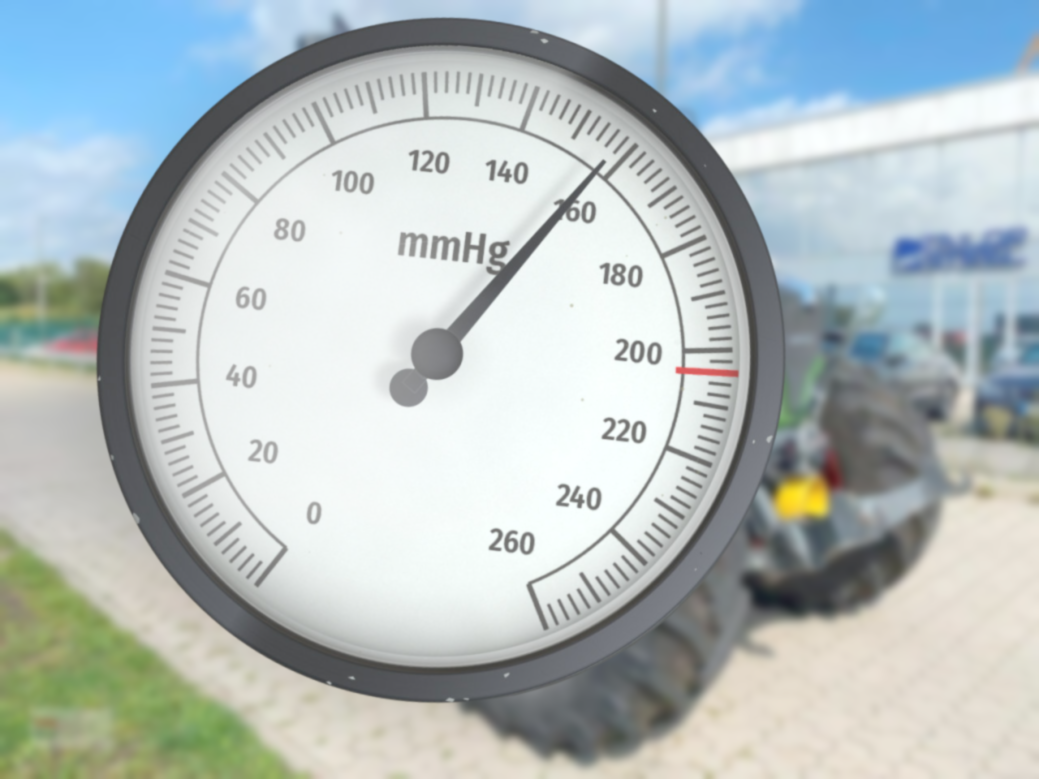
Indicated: 158
